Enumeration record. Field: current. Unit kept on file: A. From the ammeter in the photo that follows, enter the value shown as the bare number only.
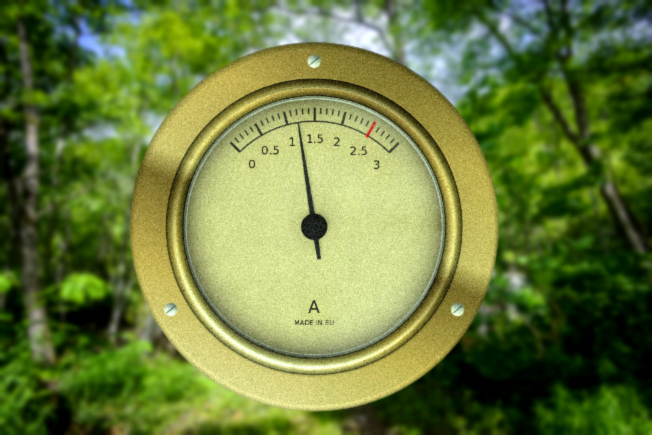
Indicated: 1.2
